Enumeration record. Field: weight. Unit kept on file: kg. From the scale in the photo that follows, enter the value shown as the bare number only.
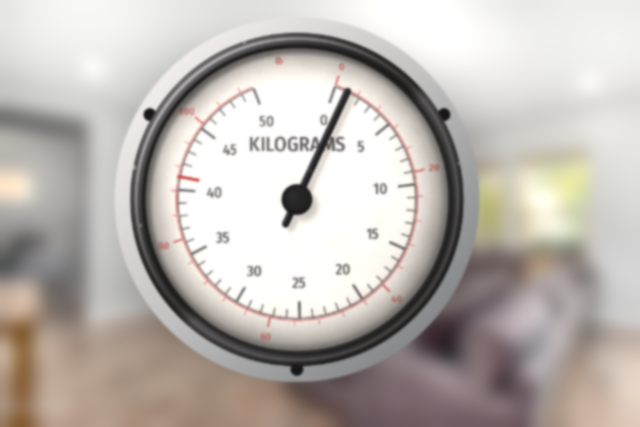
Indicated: 1
